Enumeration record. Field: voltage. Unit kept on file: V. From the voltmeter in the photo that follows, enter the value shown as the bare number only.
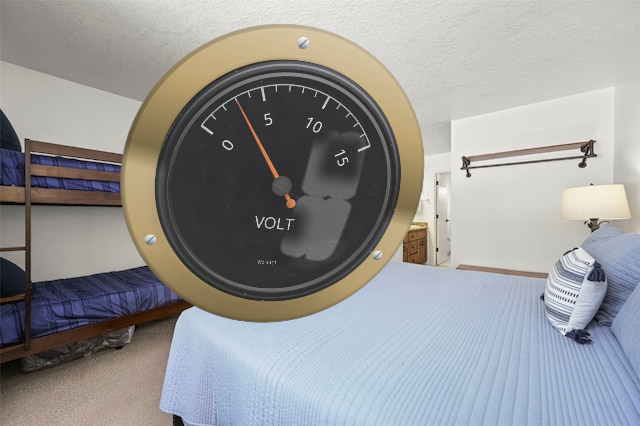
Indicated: 3
